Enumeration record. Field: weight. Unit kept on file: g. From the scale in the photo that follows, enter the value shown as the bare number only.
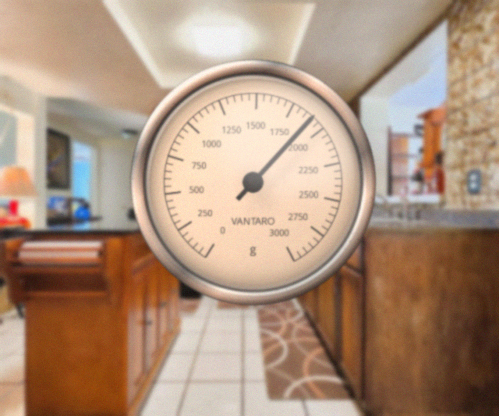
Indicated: 1900
